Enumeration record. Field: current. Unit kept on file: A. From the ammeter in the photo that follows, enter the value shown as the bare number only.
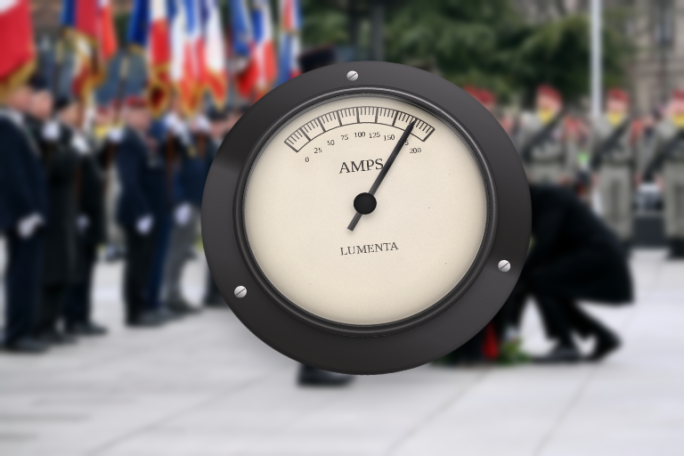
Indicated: 175
